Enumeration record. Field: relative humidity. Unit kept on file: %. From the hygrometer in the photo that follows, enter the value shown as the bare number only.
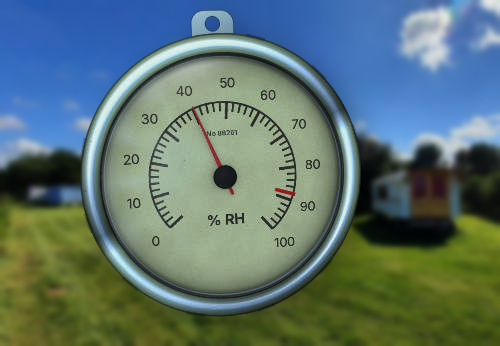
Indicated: 40
